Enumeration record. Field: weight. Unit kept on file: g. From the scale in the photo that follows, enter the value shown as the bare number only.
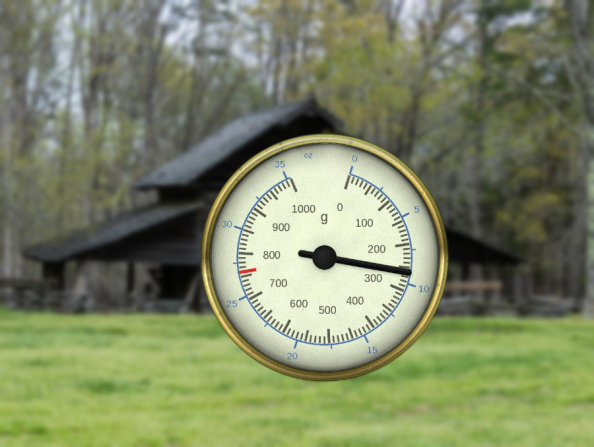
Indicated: 260
